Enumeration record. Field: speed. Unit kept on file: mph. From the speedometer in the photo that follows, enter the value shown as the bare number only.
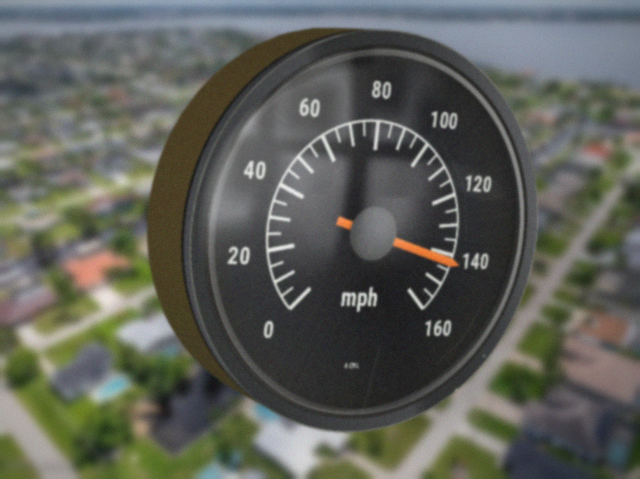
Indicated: 142.5
